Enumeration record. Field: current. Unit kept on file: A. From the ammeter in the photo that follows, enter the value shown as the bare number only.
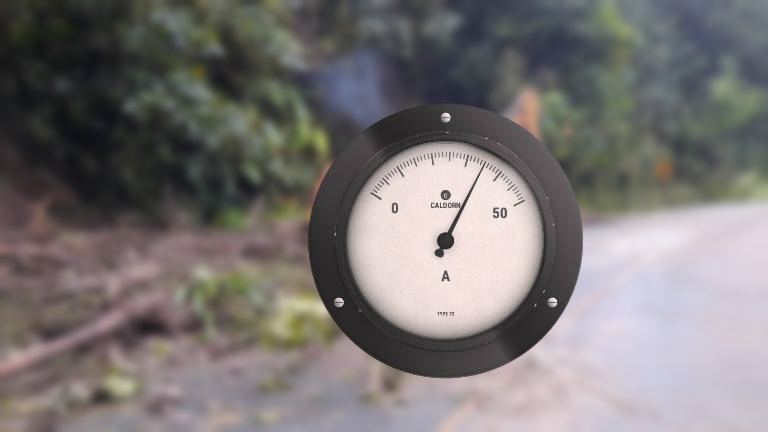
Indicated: 35
